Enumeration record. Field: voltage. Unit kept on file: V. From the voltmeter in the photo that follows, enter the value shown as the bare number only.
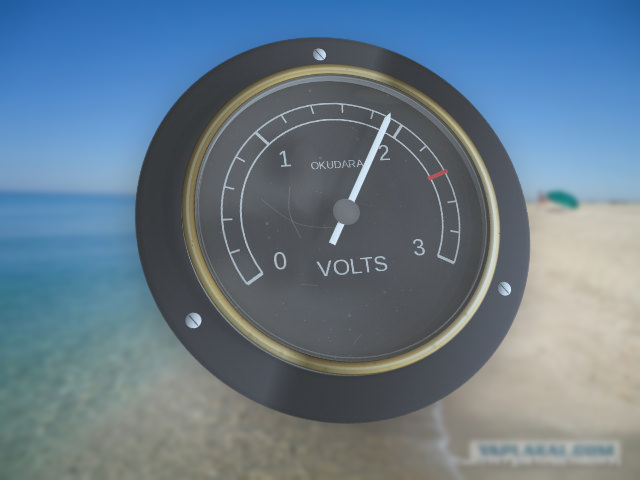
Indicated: 1.9
